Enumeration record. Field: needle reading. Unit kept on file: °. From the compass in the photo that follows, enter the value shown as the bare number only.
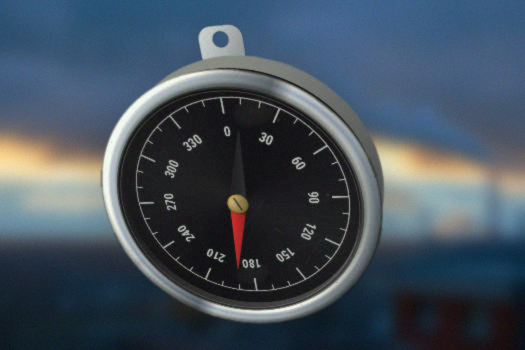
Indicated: 190
